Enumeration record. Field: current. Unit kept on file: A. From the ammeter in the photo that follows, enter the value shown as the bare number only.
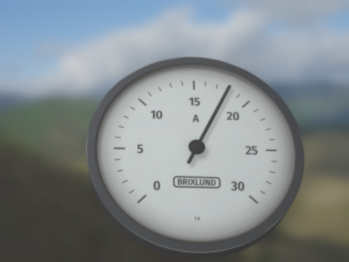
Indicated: 18
